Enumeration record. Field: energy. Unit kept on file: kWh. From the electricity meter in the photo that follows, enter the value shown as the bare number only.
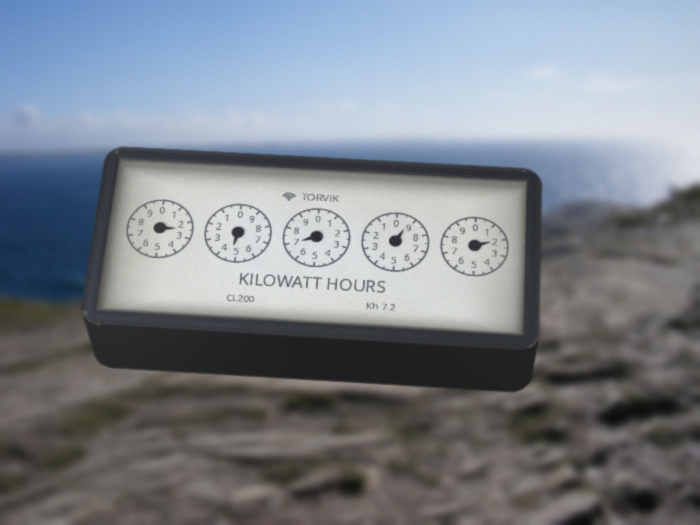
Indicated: 24692
